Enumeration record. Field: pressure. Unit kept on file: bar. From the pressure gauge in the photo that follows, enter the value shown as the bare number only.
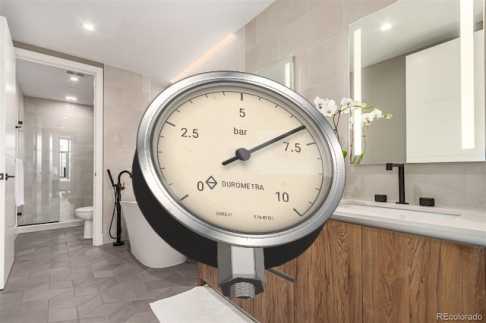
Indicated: 7
